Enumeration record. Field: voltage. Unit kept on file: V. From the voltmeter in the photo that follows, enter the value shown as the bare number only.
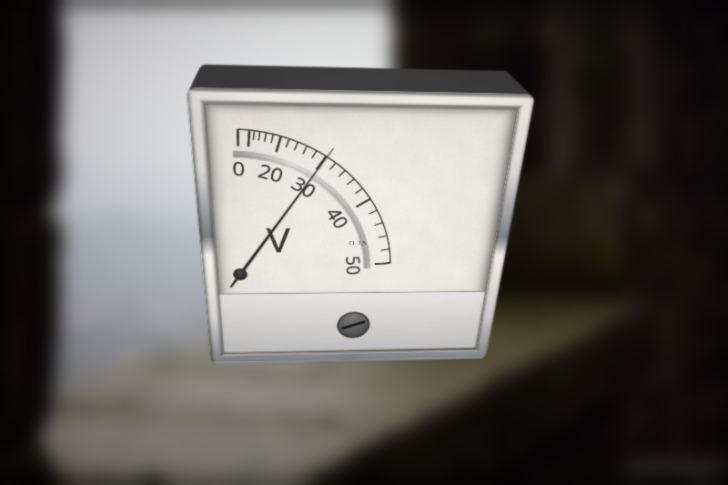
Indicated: 30
